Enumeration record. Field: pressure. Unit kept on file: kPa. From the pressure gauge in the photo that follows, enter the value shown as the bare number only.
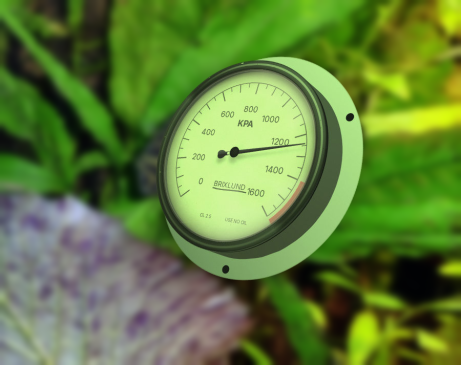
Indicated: 1250
